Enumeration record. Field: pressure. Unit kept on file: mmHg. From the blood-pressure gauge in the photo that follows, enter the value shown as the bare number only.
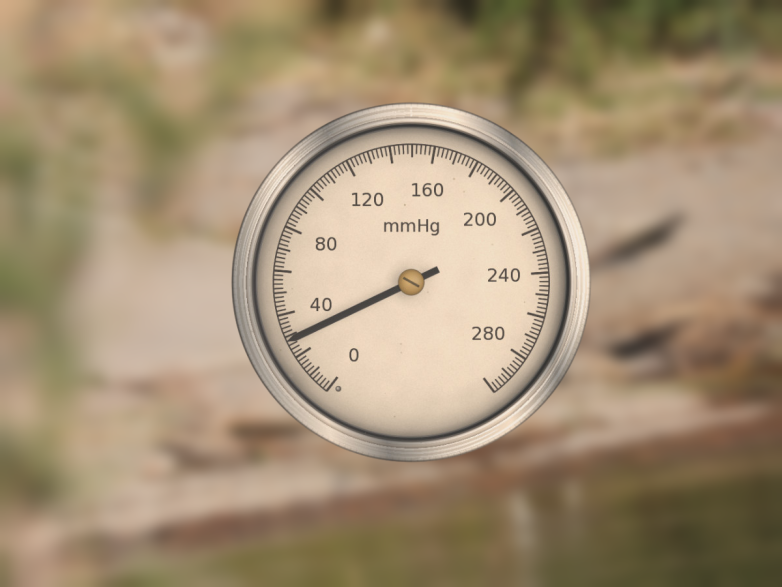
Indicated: 28
